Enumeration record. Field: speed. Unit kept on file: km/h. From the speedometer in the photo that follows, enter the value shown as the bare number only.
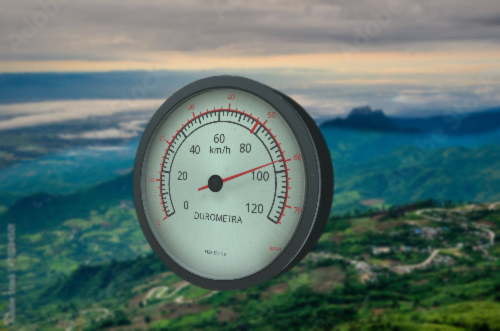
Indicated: 96
